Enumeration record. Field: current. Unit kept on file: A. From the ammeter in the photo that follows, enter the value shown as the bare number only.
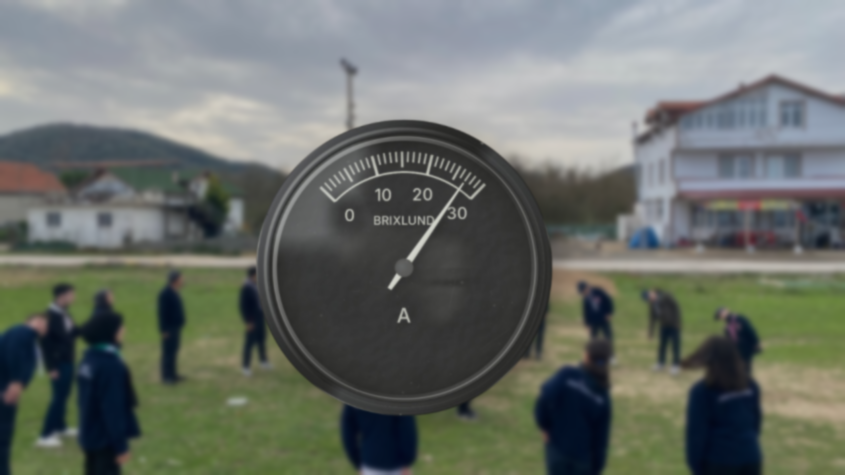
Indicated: 27
